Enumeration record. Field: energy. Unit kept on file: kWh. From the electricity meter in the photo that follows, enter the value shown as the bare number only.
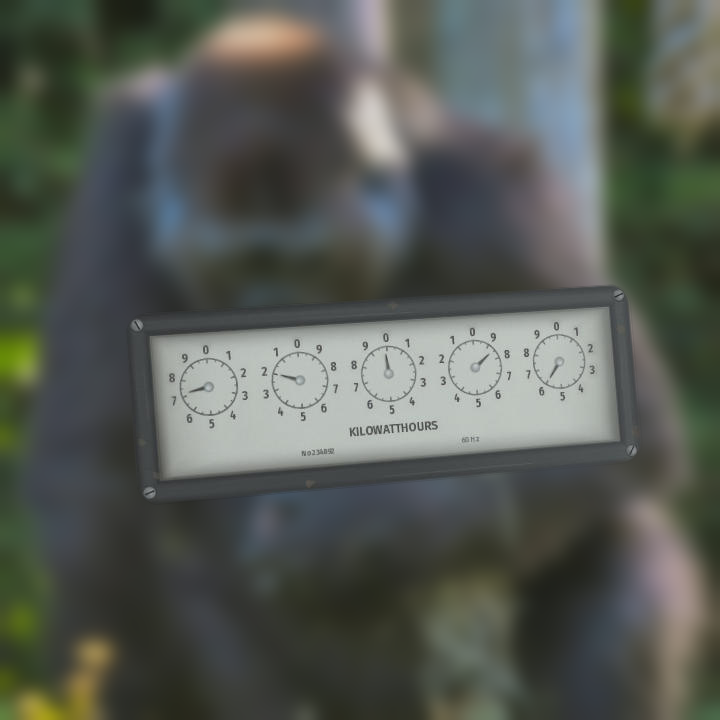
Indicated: 71986
